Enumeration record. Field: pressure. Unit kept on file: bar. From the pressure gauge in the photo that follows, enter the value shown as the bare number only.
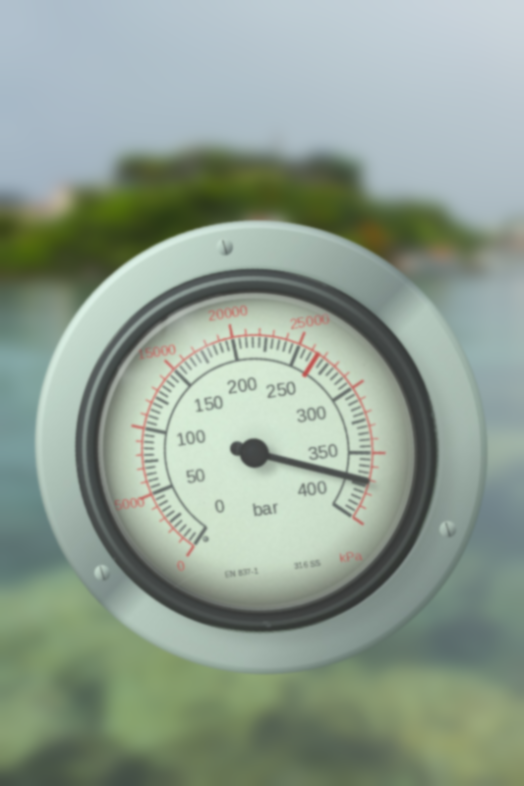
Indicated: 370
